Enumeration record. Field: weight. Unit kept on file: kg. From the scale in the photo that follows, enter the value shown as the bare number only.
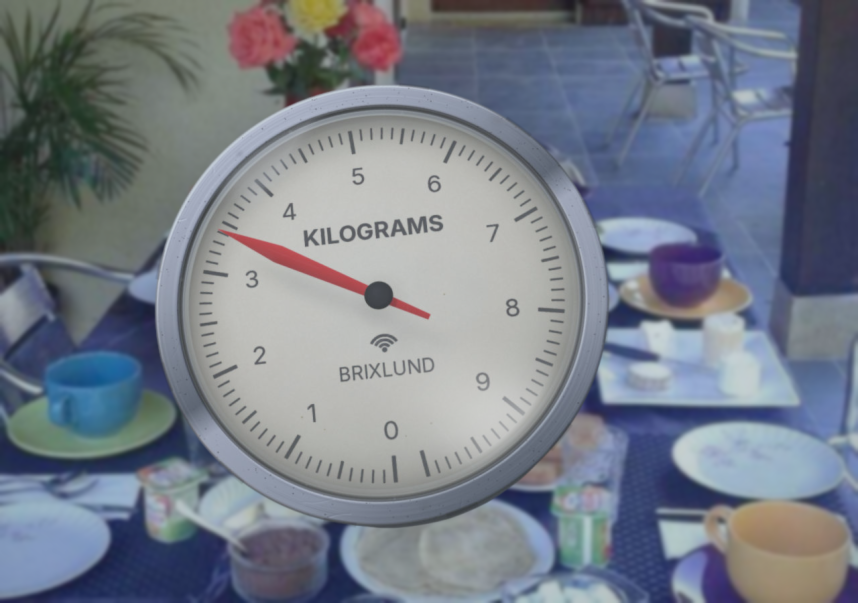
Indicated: 3.4
